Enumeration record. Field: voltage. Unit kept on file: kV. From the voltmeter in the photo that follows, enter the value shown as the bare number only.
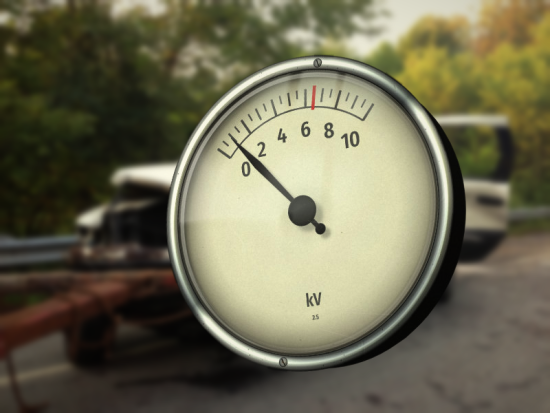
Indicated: 1
